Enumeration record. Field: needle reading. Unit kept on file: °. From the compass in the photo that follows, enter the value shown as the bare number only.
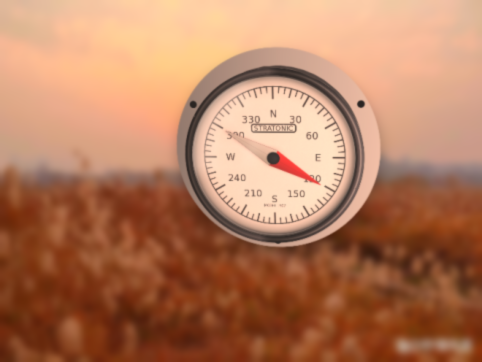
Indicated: 120
